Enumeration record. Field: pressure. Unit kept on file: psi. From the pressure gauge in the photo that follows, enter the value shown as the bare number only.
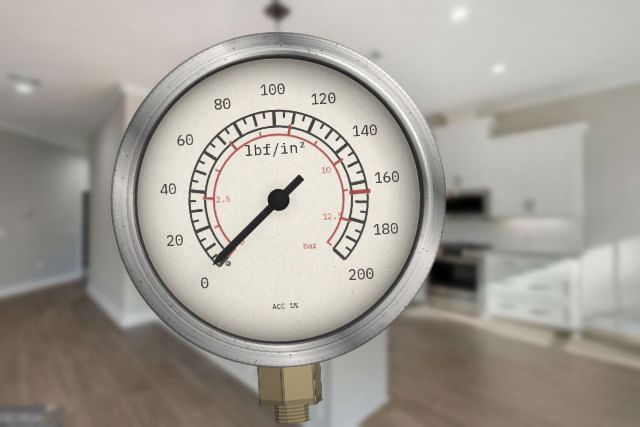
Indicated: 2.5
